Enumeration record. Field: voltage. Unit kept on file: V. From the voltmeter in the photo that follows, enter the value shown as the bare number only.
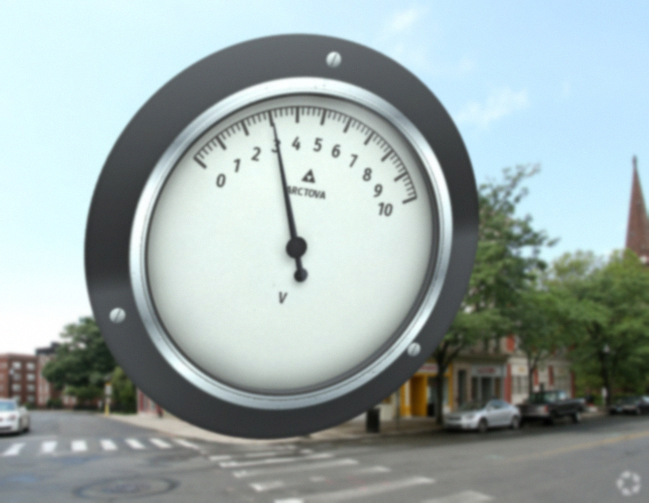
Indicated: 3
